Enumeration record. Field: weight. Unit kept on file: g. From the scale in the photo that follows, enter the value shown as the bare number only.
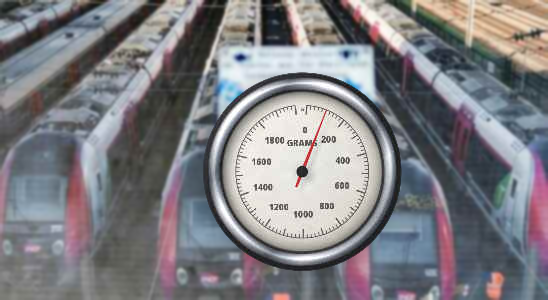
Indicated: 100
